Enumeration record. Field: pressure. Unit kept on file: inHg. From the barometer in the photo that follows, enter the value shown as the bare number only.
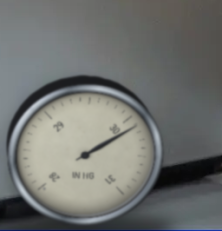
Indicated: 30.1
